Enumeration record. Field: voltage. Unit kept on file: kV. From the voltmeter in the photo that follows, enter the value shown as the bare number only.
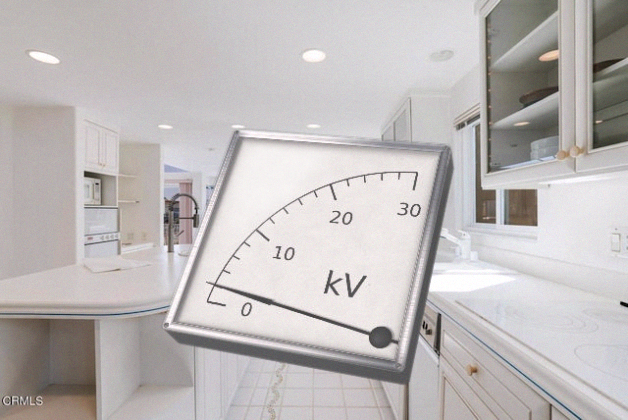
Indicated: 2
